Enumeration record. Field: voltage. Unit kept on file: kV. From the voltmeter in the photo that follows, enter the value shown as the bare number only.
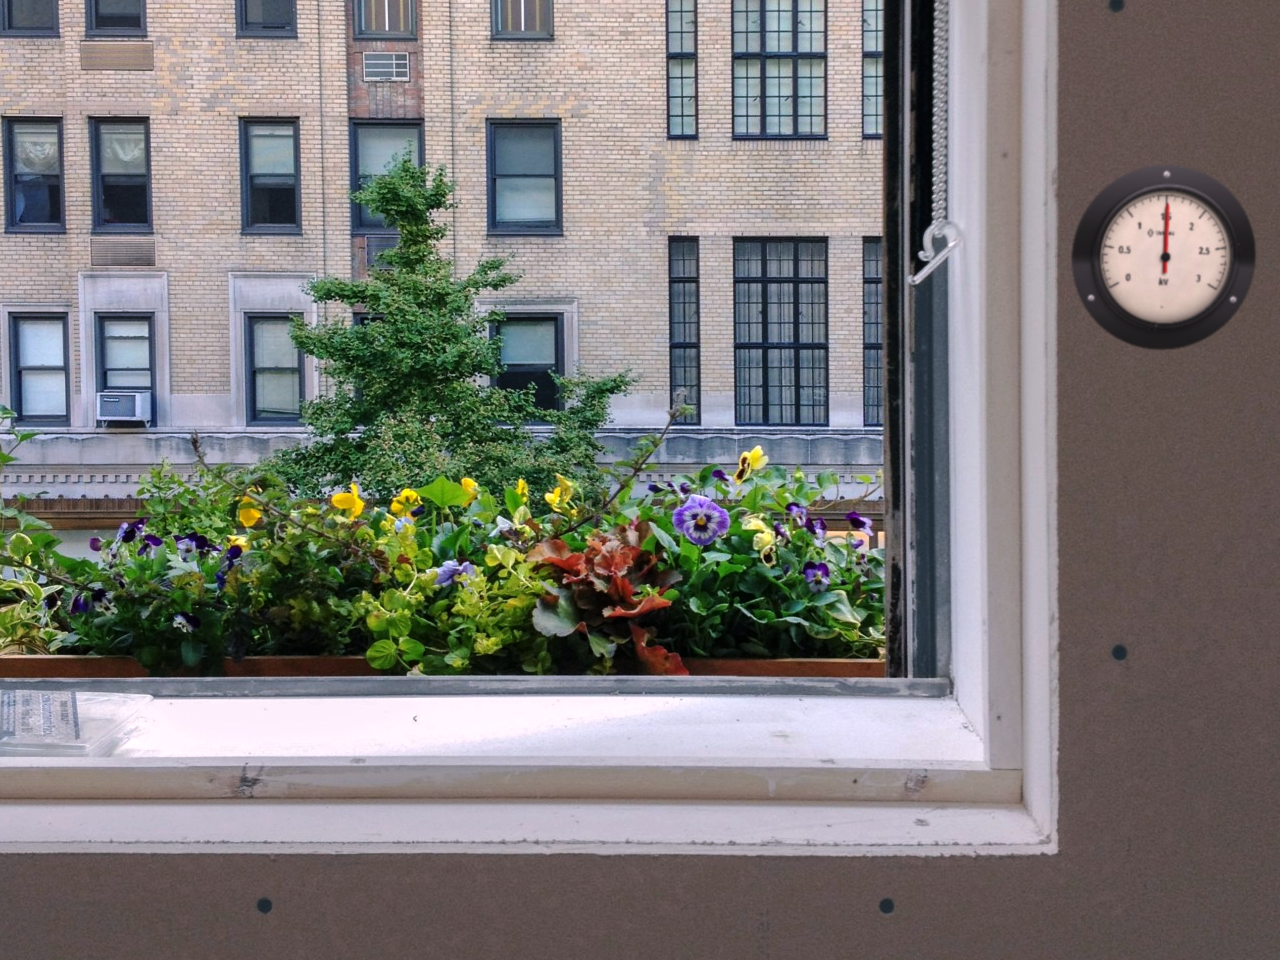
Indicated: 1.5
